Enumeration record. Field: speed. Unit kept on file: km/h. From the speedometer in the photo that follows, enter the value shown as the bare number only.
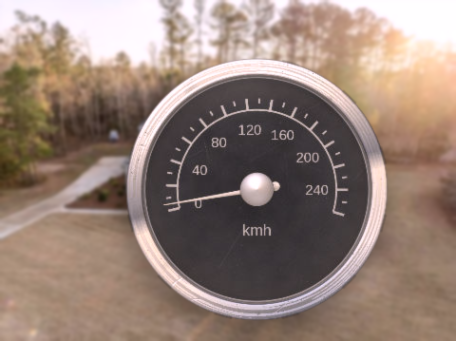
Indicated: 5
